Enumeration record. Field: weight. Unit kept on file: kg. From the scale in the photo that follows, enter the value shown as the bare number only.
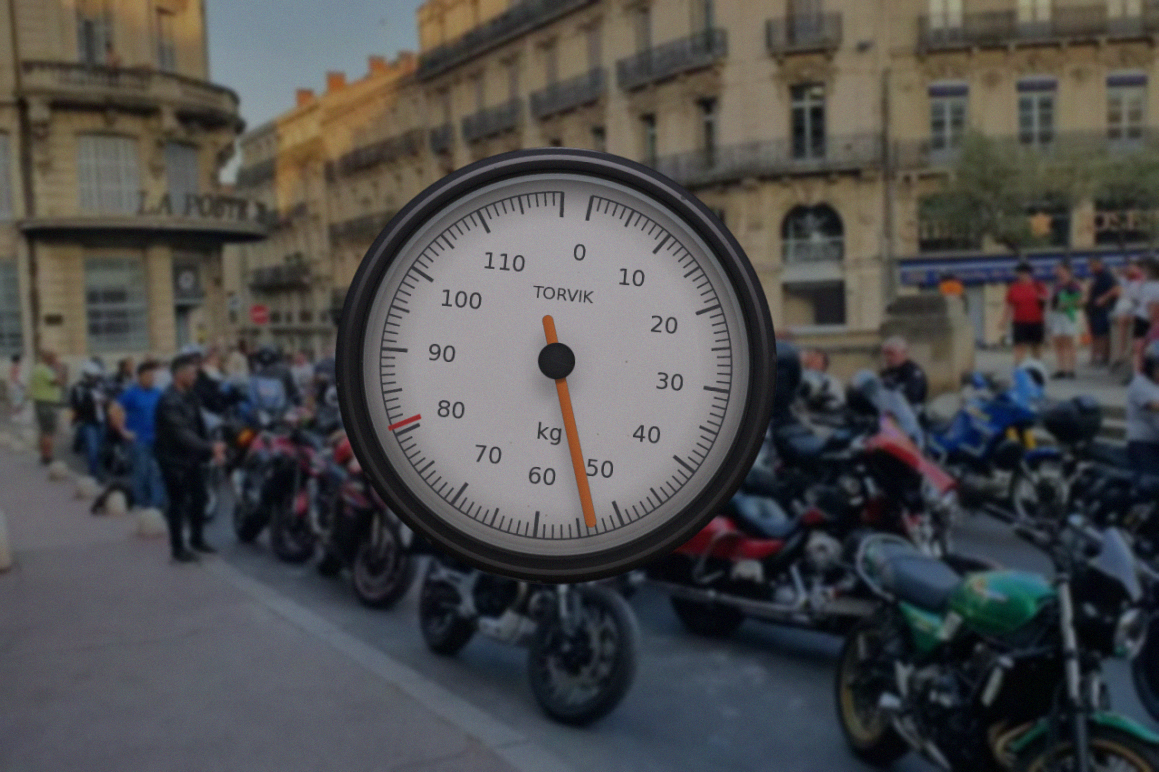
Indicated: 53.5
